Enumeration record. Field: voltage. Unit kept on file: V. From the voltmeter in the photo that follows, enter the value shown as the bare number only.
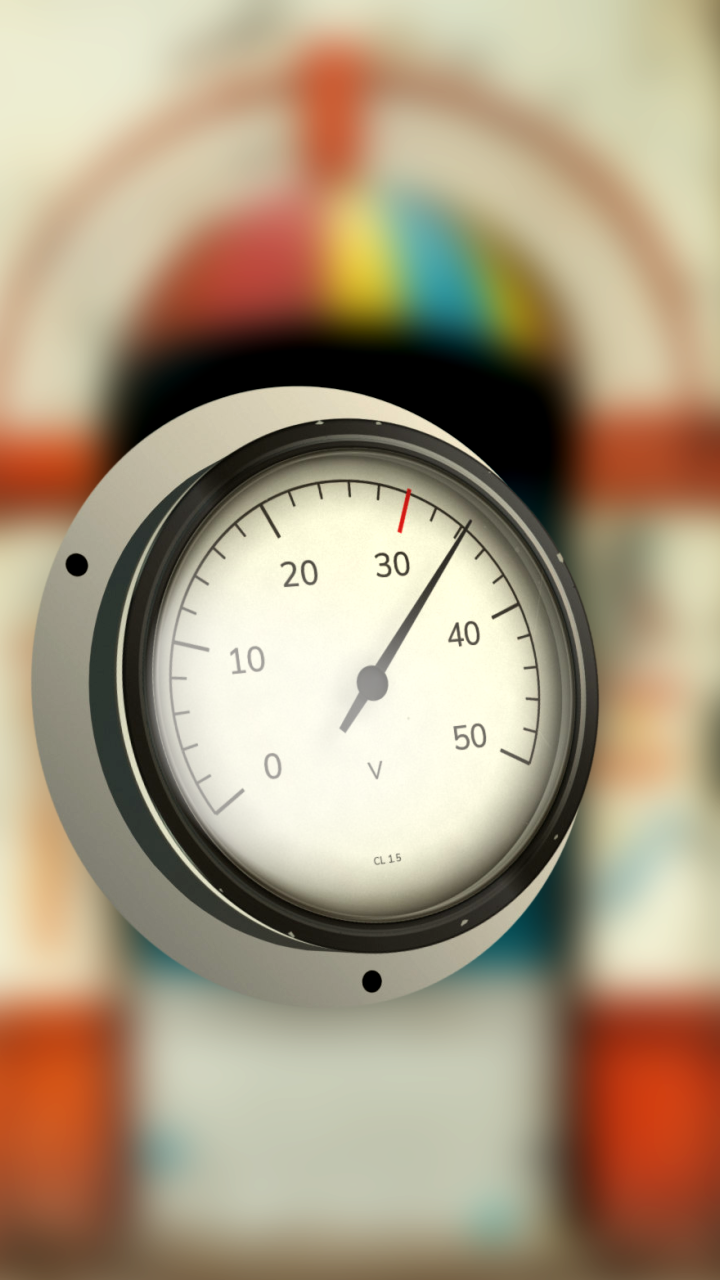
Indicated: 34
